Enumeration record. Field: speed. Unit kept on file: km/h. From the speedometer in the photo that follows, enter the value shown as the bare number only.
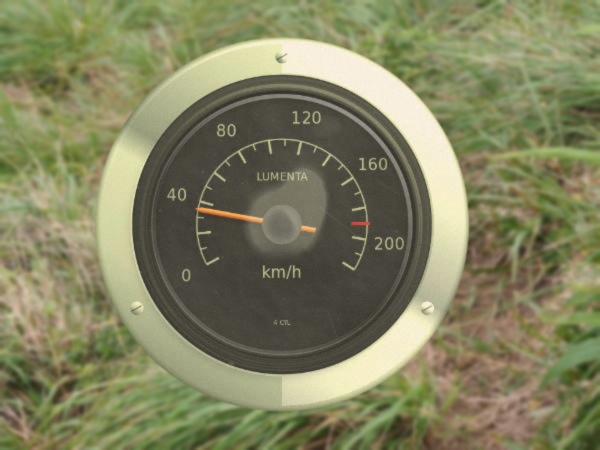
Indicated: 35
